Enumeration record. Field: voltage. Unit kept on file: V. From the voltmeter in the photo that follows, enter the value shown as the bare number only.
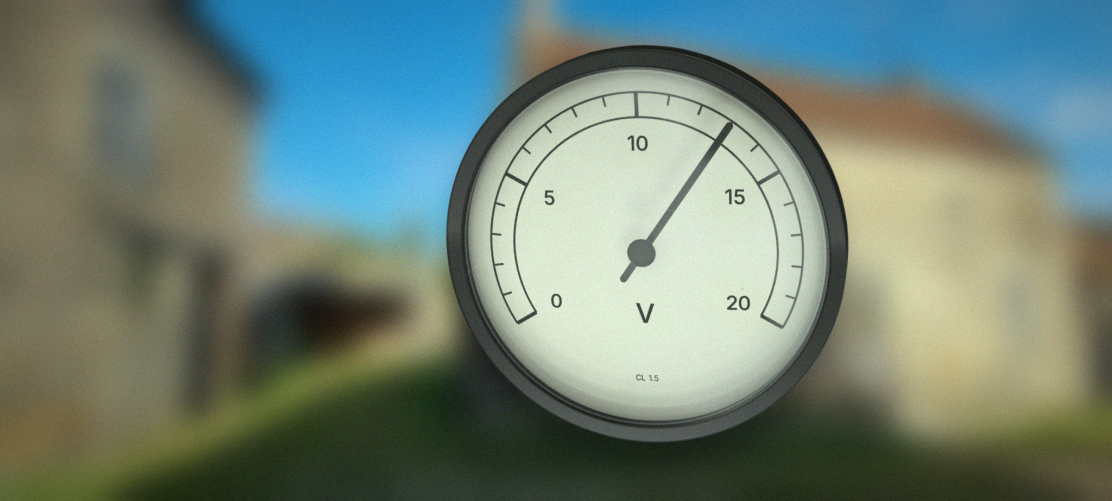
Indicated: 13
